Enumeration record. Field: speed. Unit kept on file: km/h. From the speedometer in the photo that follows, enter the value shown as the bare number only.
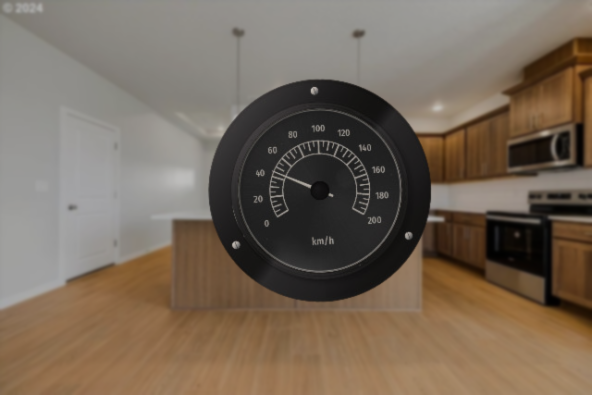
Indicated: 45
